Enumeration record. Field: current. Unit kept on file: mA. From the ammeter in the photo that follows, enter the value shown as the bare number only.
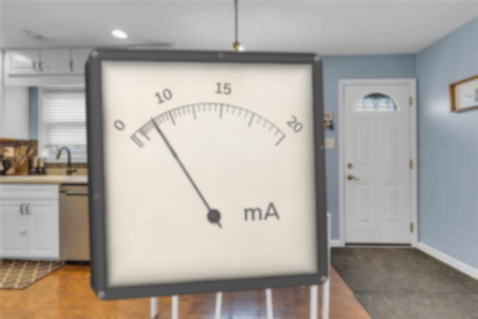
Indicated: 7.5
